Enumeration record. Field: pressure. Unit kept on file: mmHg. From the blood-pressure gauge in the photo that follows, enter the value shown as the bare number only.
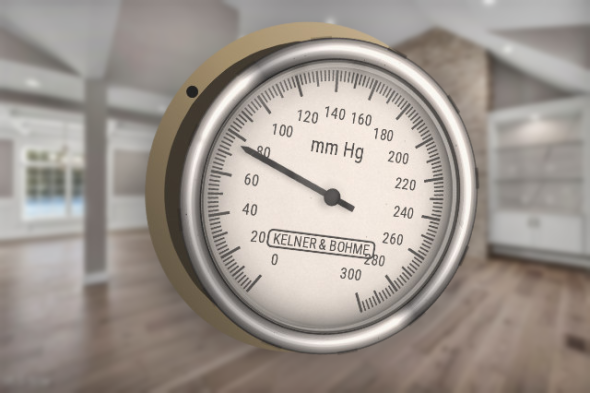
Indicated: 76
